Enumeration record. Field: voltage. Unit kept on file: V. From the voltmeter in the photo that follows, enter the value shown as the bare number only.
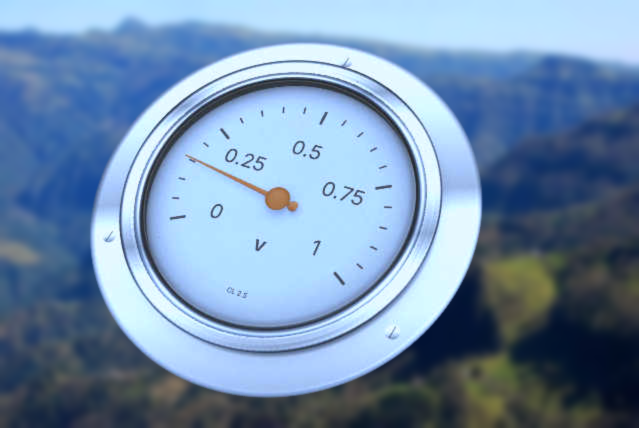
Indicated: 0.15
